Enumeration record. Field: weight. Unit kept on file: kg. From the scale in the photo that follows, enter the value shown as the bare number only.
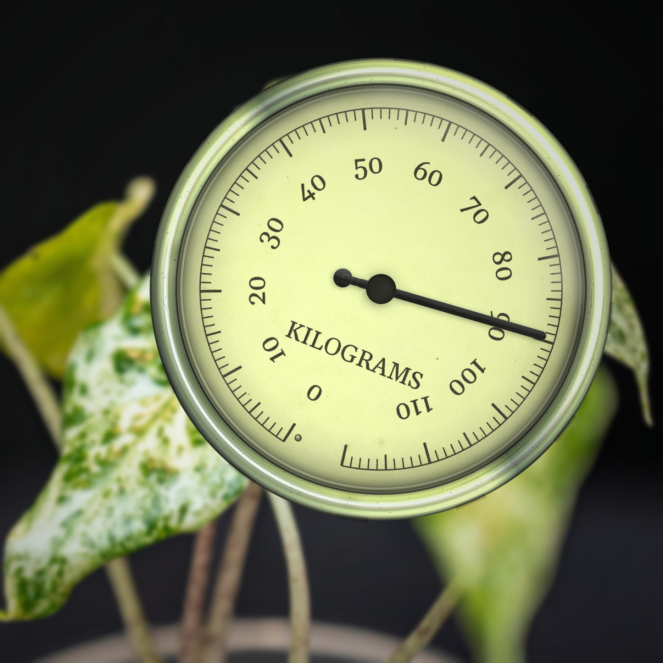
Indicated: 89.5
